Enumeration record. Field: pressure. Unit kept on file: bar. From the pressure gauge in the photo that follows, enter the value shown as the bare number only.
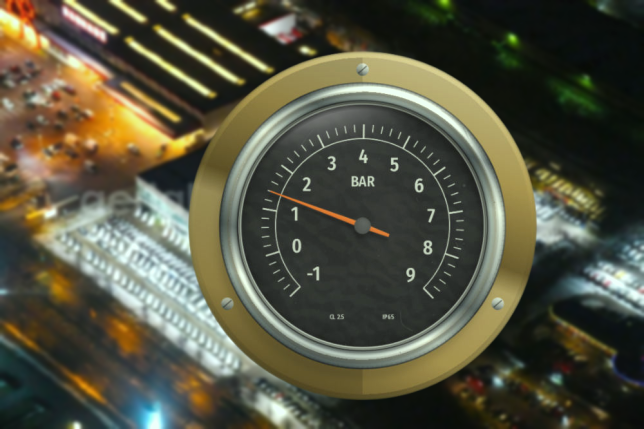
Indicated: 1.4
